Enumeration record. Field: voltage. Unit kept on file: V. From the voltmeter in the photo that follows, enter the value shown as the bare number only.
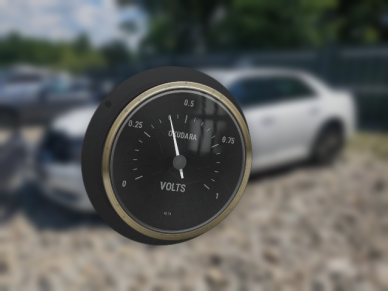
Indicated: 0.4
